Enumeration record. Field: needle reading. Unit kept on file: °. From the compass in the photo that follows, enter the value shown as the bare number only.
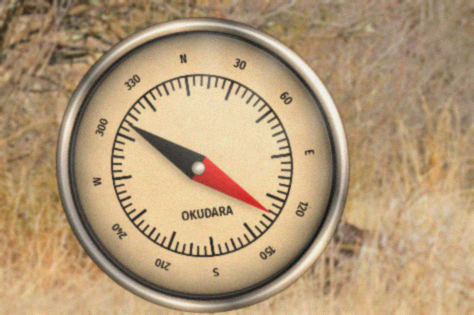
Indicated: 130
